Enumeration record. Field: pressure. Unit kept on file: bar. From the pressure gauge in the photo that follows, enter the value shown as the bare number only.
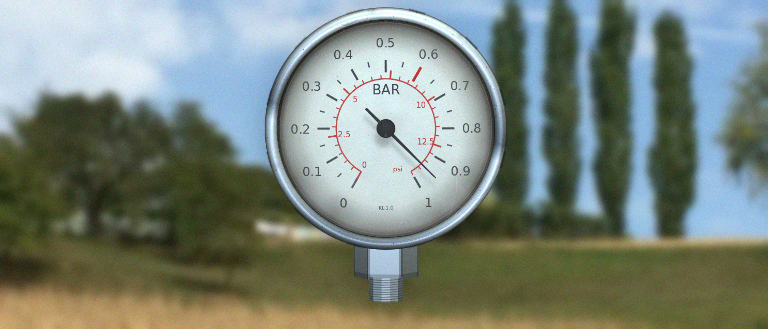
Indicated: 0.95
